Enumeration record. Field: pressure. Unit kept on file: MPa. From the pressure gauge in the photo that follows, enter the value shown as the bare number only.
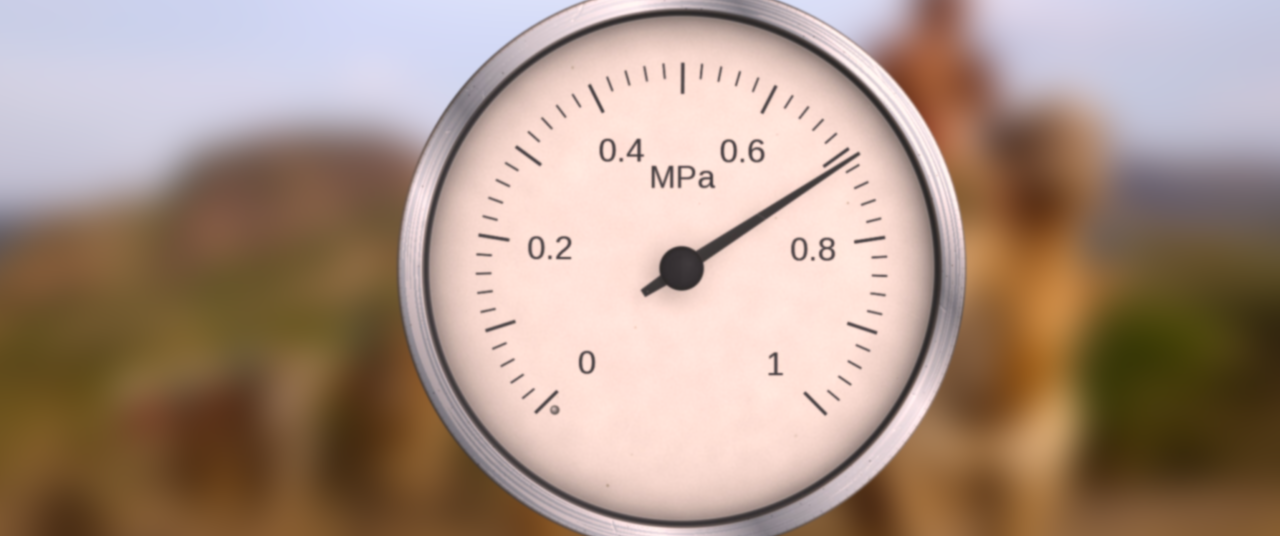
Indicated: 0.71
